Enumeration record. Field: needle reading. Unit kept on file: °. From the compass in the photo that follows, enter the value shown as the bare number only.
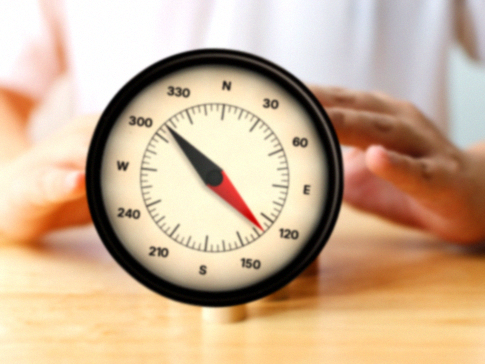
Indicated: 130
